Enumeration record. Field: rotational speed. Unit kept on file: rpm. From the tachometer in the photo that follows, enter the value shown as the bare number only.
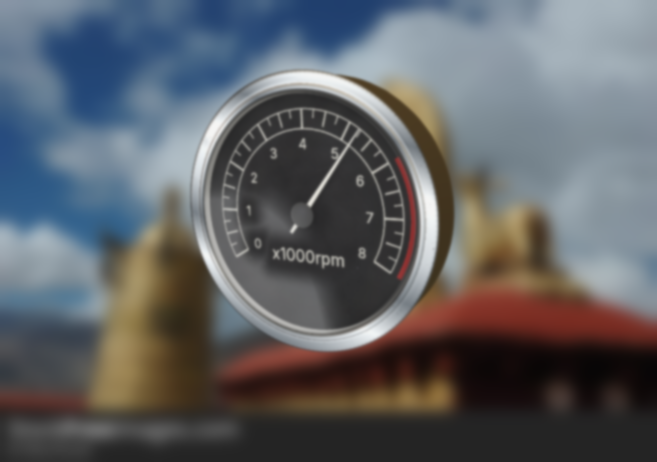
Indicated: 5250
